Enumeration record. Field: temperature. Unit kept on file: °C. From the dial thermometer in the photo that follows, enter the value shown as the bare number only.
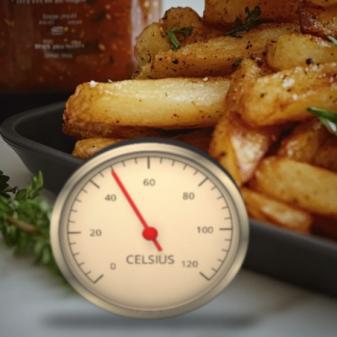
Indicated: 48
